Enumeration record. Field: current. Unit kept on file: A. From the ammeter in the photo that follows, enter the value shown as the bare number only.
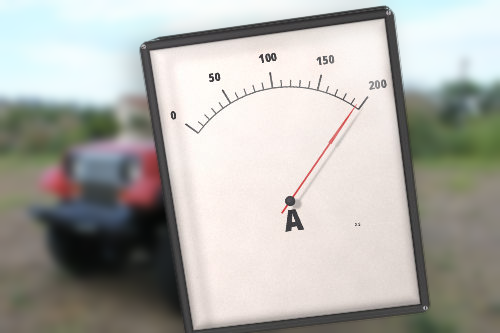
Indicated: 195
